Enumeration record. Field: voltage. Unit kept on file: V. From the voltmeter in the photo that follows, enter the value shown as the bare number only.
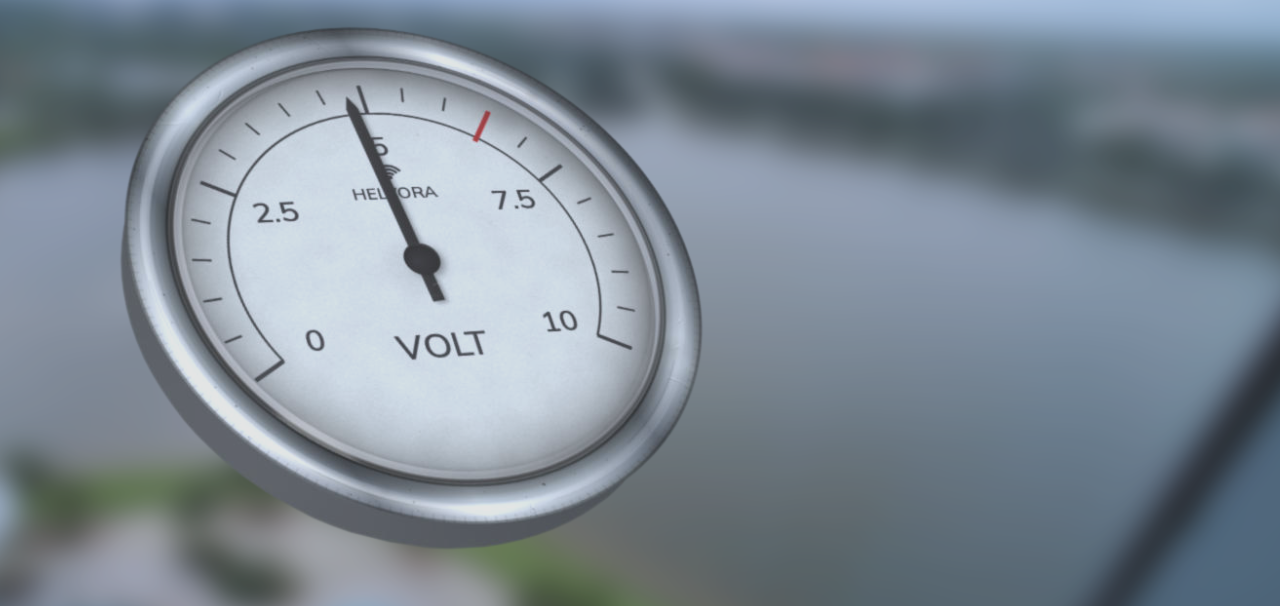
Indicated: 4.75
